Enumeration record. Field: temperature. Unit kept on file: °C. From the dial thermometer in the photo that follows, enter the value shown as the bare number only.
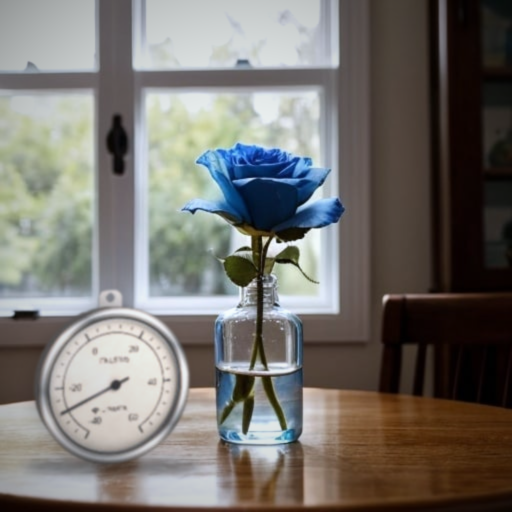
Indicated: -28
